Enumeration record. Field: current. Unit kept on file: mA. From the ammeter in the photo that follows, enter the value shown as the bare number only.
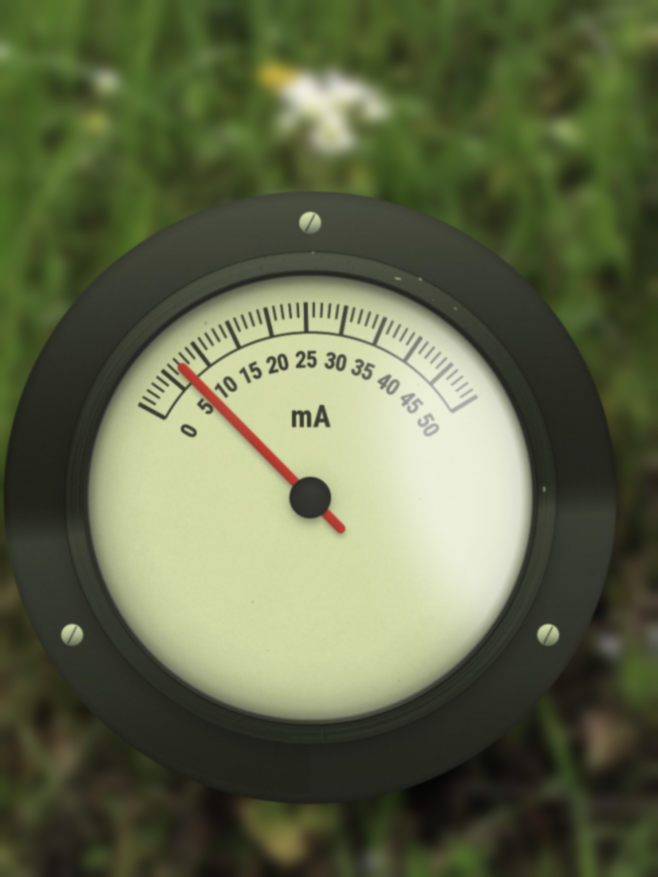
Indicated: 7
